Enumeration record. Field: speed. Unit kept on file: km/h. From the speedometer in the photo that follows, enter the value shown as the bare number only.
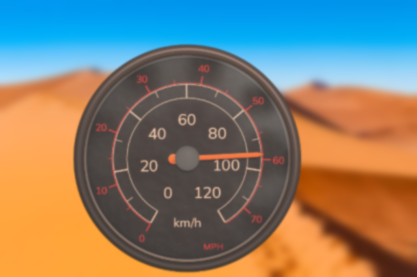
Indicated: 95
